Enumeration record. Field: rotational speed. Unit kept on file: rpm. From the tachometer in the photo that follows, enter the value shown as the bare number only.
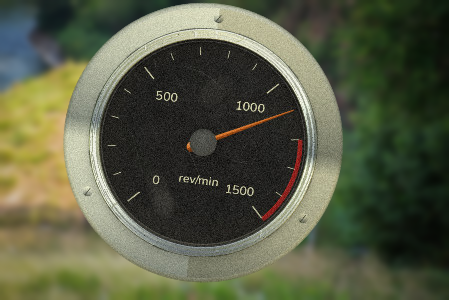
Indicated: 1100
